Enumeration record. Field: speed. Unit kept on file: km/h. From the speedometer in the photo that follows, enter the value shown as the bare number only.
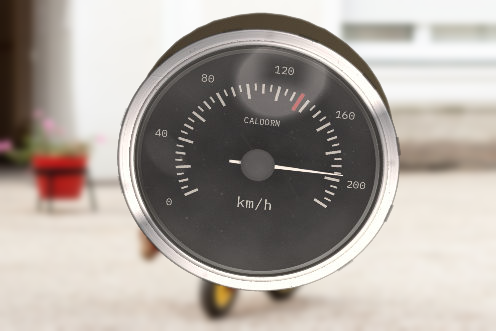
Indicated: 195
